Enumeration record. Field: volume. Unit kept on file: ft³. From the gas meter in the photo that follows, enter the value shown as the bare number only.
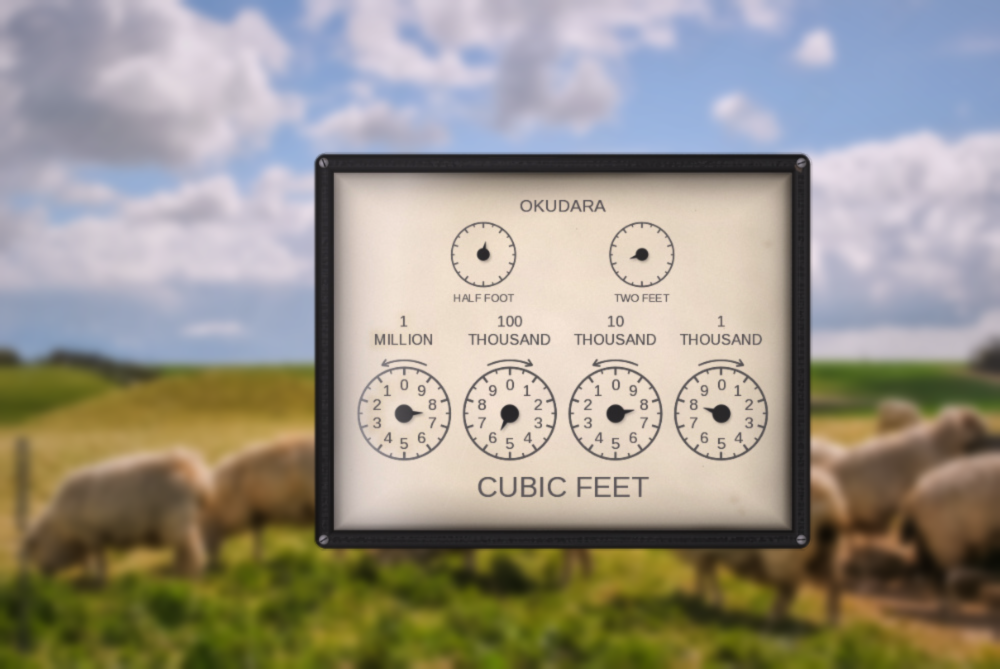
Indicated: 757800
